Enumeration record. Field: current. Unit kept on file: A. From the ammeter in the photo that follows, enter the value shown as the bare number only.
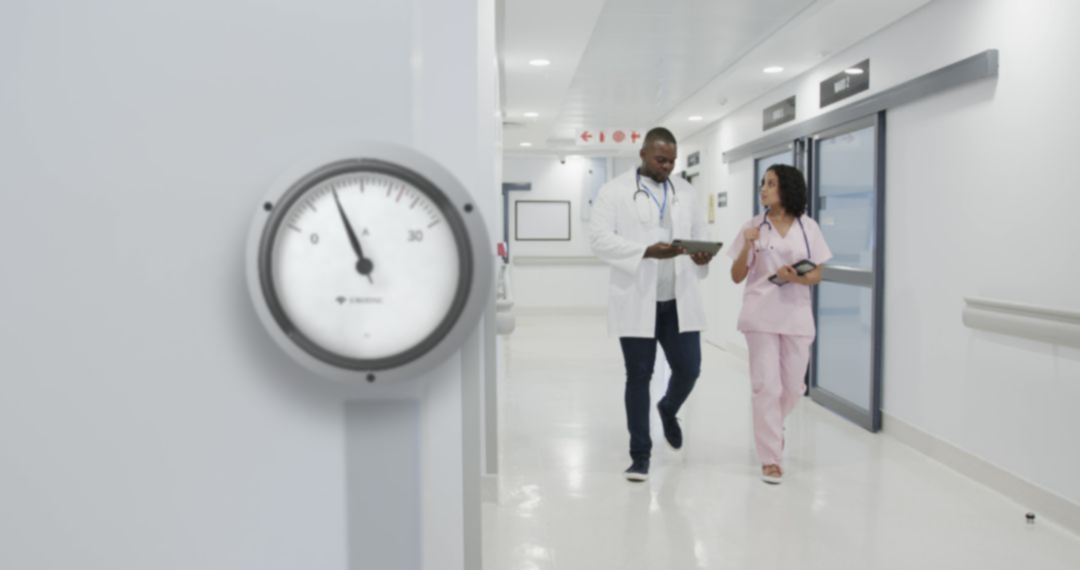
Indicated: 10
